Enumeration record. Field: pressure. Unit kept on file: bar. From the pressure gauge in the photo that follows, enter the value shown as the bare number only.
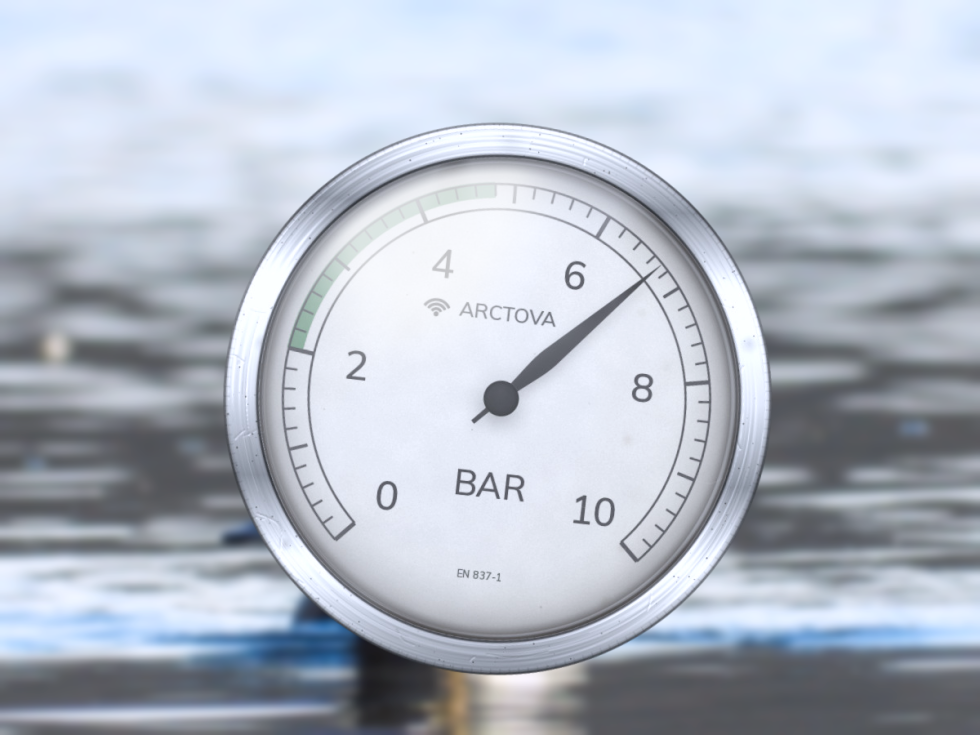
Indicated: 6.7
